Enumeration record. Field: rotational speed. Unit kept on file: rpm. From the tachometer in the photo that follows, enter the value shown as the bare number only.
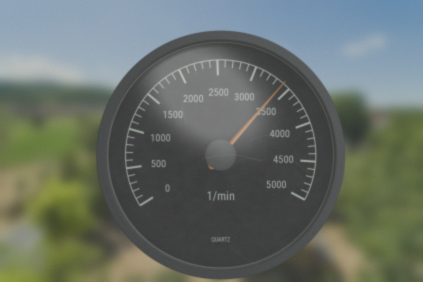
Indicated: 3400
